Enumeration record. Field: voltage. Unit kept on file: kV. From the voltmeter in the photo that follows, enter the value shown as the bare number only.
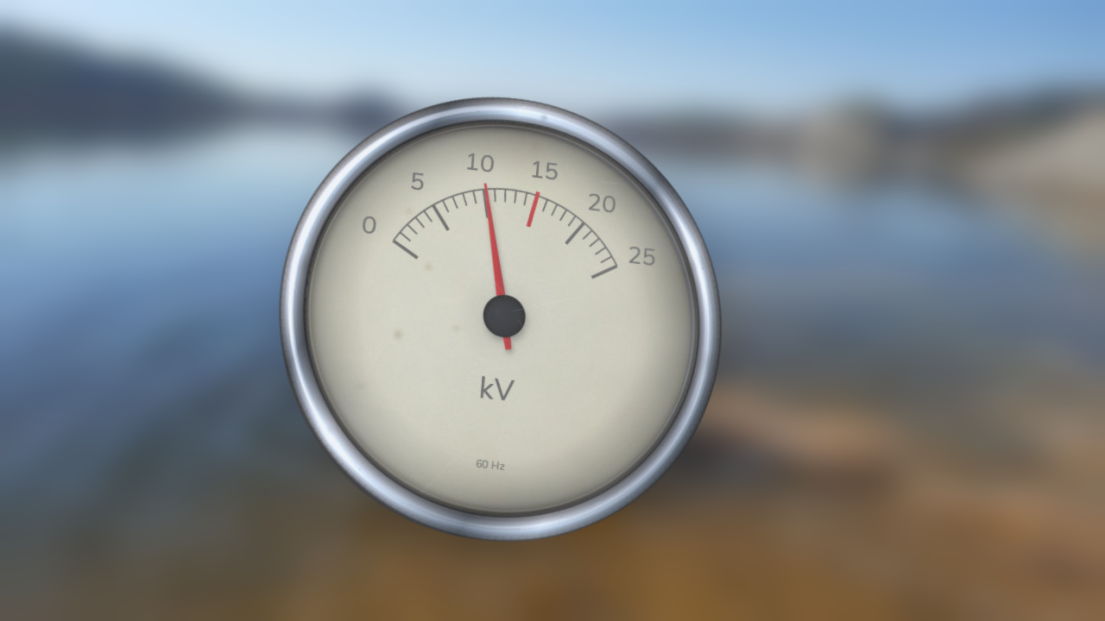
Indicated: 10
